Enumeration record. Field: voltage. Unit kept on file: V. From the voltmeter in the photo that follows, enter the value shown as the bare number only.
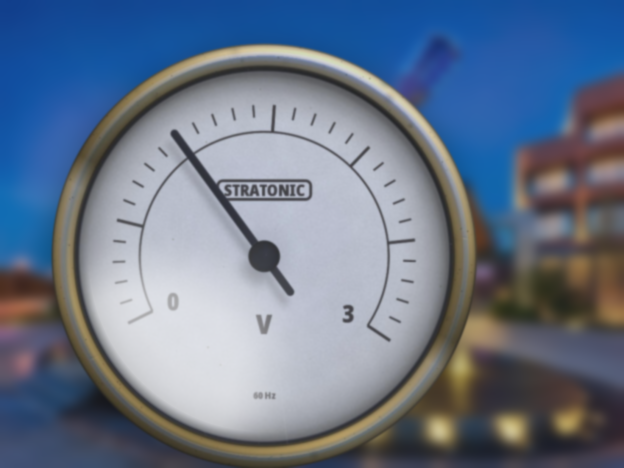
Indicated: 1
